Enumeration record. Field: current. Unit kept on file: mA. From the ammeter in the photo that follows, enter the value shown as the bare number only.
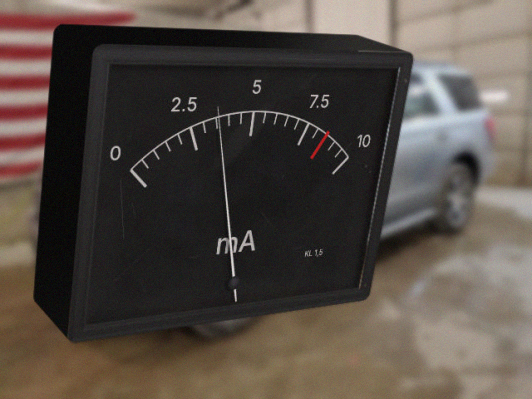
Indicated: 3.5
